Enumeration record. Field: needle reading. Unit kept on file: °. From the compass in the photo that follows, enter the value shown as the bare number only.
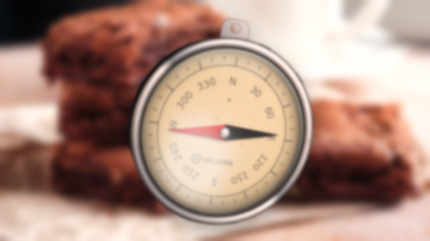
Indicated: 265
